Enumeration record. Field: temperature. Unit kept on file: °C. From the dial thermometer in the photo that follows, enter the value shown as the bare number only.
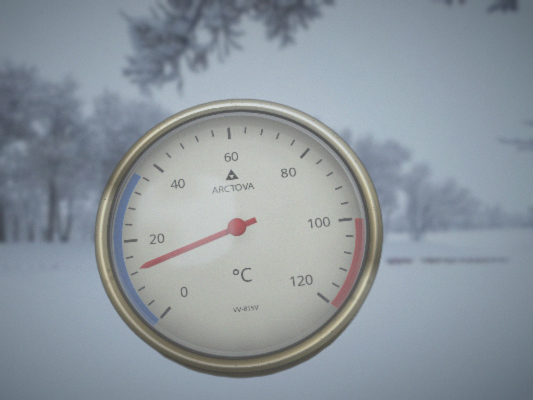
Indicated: 12
